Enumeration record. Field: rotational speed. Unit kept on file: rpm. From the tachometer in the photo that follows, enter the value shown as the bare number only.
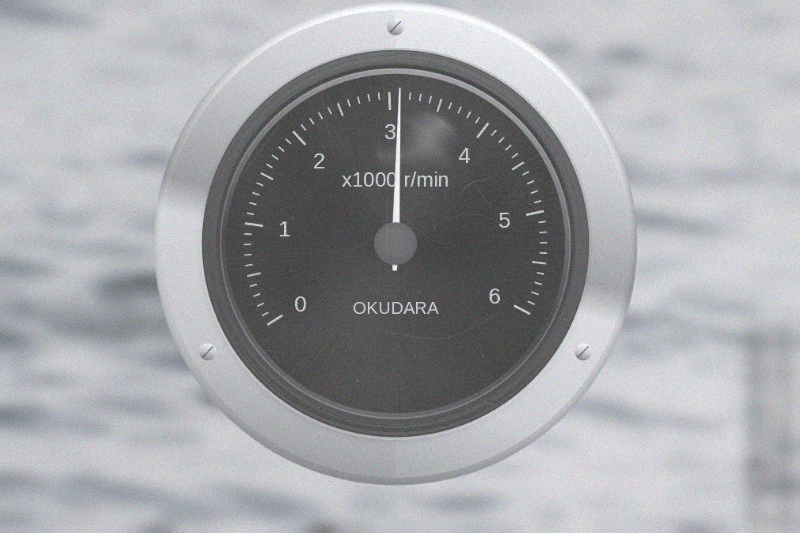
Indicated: 3100
